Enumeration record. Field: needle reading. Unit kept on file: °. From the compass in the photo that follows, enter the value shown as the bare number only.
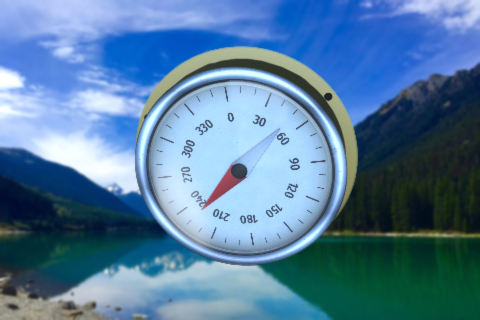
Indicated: 230
